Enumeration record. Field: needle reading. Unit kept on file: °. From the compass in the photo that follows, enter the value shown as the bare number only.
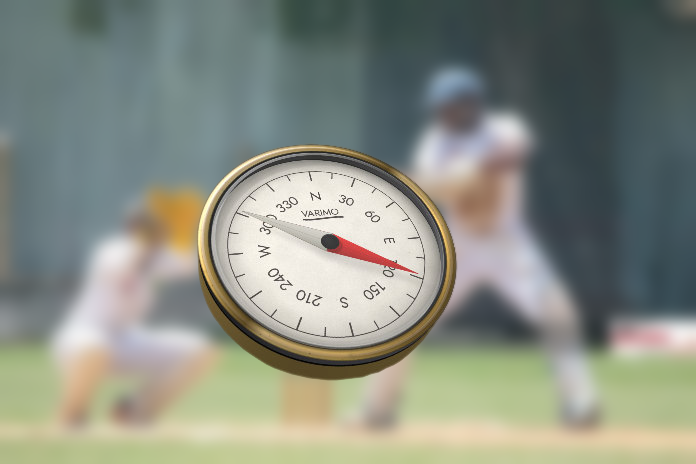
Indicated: 120
